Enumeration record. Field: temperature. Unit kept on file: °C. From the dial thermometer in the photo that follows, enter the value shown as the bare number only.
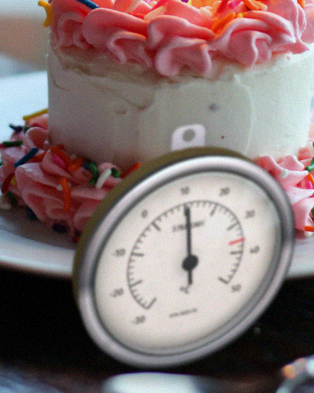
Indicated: 10
